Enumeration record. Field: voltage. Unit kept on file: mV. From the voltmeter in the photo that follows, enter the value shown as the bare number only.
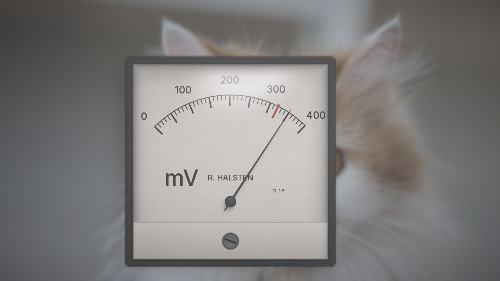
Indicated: 350
